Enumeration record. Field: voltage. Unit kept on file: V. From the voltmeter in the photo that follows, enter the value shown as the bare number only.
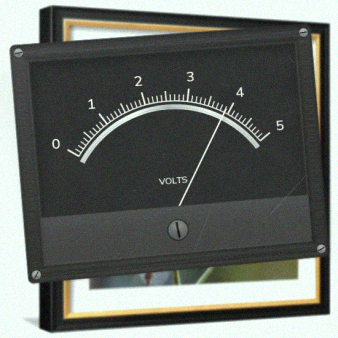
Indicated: 3.9
